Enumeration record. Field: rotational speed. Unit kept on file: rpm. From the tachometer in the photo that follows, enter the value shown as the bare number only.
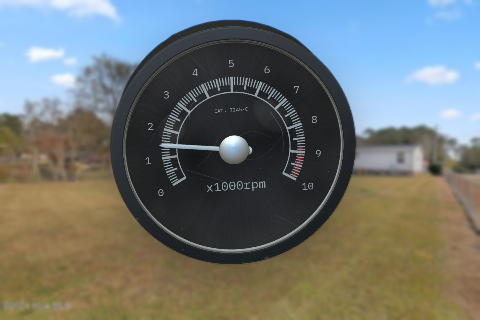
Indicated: 1500
